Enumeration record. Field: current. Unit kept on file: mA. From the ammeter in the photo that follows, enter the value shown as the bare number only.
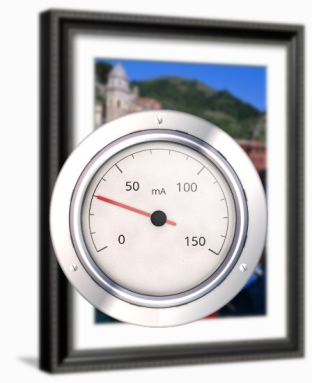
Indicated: 30
